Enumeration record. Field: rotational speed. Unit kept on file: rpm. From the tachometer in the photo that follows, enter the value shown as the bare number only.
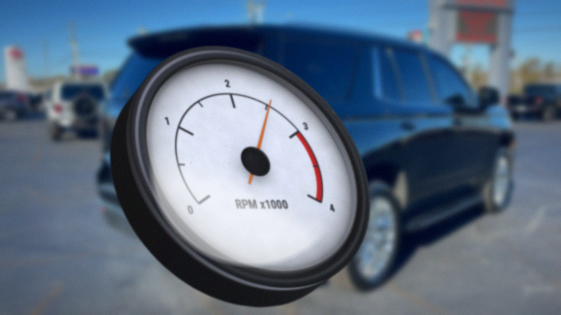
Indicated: 2500
